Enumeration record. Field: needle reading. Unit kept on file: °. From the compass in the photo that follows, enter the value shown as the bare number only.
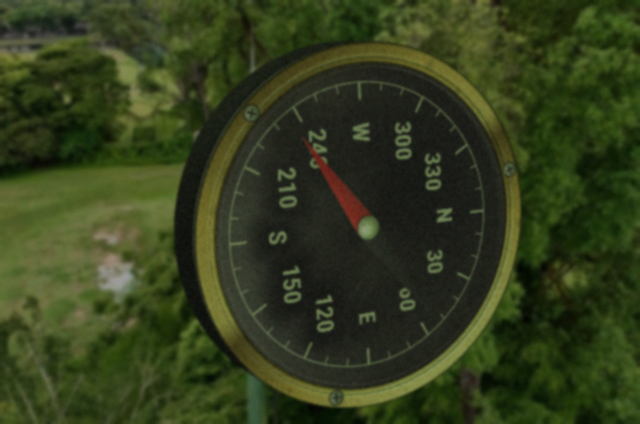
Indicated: 235
